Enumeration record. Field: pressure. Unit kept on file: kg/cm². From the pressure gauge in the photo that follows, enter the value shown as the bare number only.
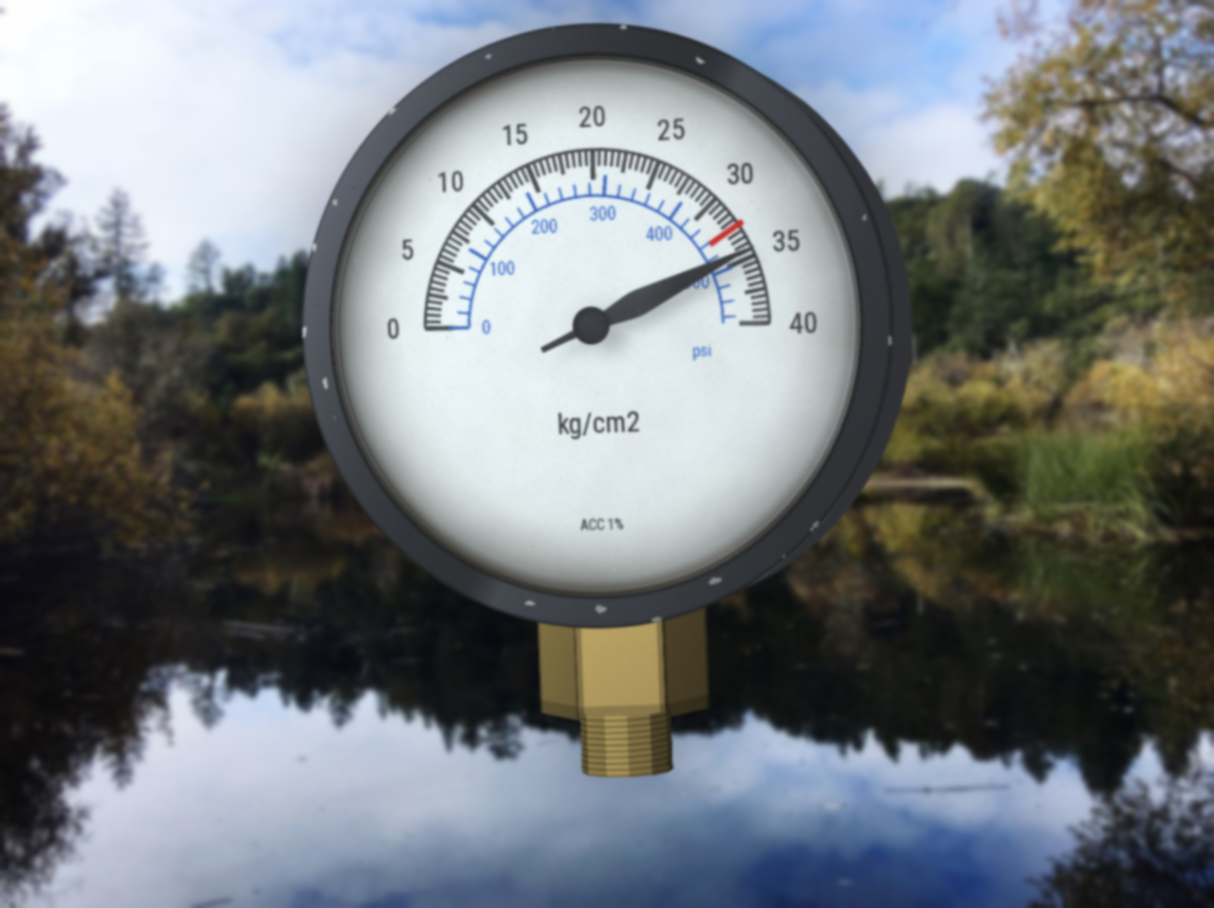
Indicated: 34.5
